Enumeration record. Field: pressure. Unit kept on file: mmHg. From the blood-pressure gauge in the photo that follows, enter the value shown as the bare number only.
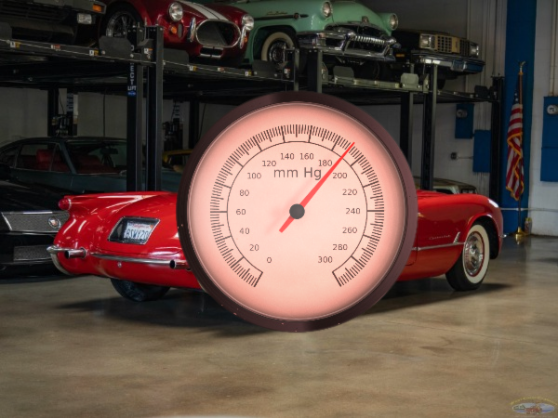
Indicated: 190
